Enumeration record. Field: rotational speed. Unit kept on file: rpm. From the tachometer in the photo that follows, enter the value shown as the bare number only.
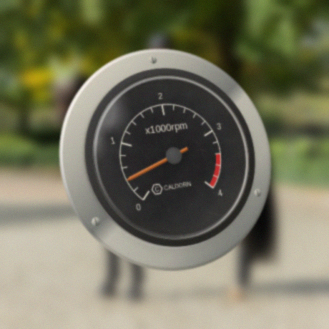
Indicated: 400
